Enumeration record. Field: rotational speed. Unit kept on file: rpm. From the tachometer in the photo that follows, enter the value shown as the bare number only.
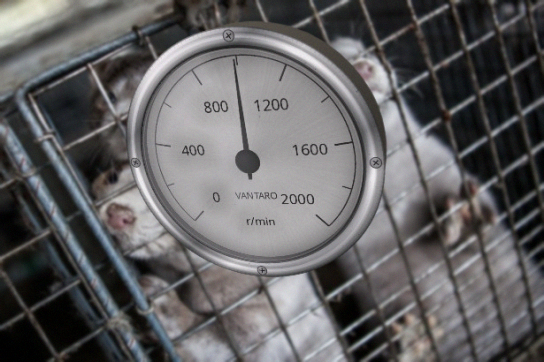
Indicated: 1000
